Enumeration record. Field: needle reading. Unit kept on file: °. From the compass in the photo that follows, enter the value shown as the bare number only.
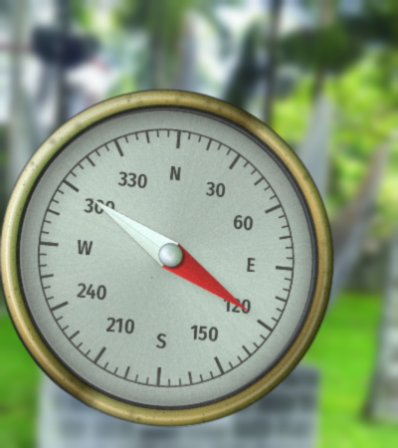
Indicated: 120
